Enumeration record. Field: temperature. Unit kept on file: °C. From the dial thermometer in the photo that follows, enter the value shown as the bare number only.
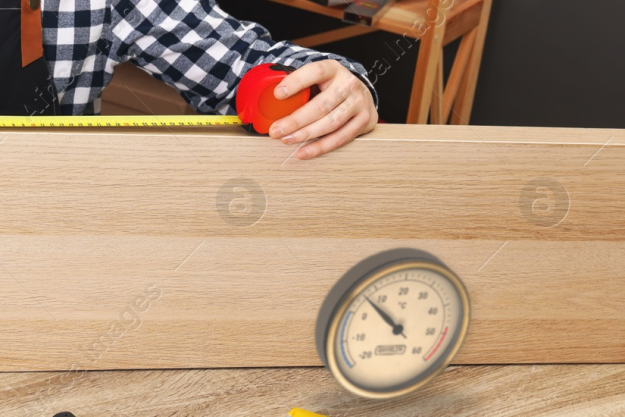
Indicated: 6
